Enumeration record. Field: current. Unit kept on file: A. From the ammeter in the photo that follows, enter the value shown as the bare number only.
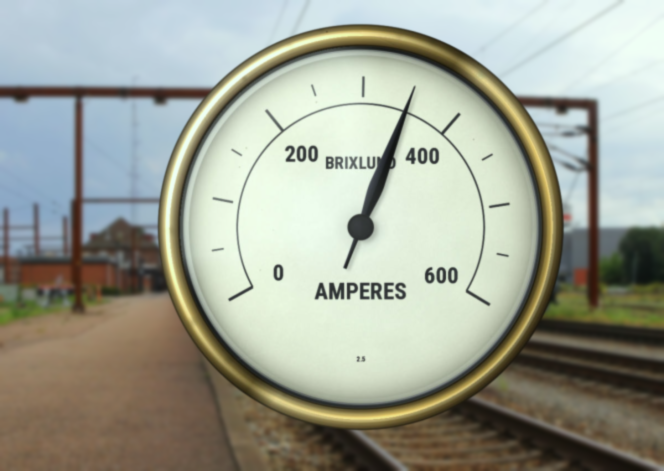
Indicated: 350
